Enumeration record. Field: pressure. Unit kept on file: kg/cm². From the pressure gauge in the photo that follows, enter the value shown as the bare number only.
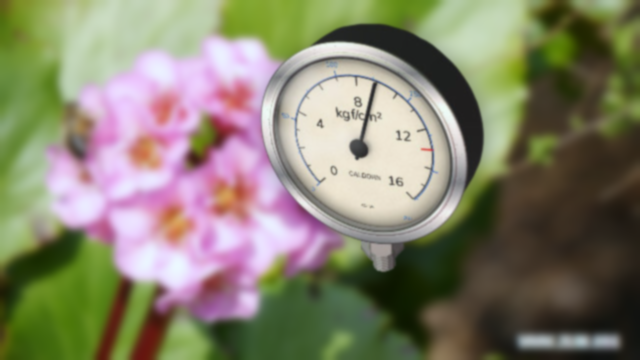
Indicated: 9
